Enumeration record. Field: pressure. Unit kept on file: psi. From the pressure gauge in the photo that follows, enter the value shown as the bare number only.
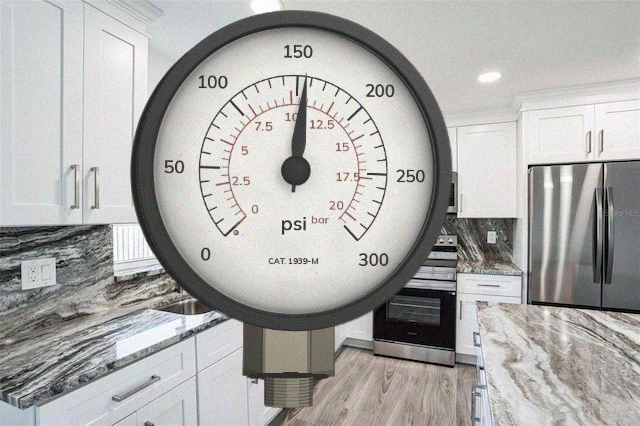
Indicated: 155
